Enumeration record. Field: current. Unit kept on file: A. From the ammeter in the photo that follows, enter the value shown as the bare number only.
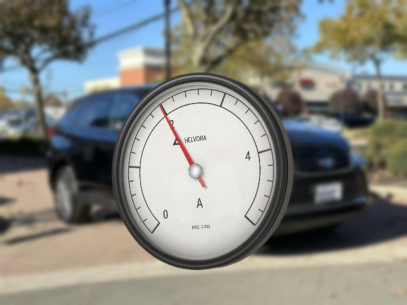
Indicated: 2
